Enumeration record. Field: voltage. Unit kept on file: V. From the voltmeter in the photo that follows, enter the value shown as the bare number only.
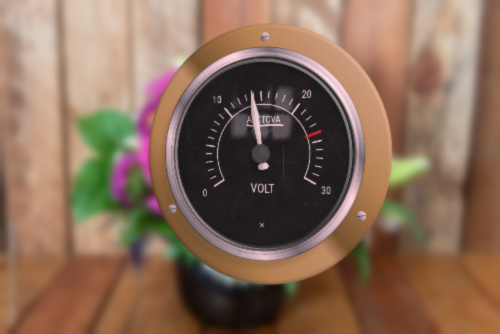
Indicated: 14
